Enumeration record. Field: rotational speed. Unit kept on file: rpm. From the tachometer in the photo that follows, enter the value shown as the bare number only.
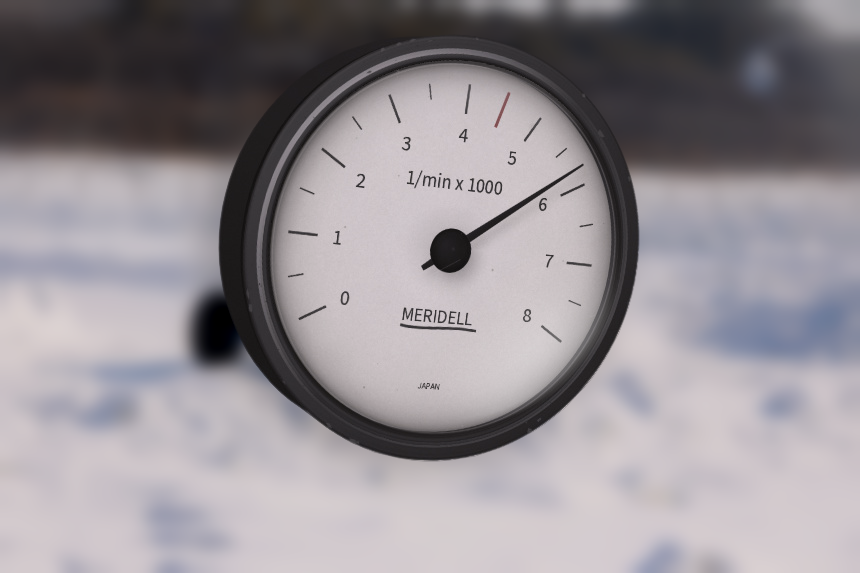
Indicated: 5750
